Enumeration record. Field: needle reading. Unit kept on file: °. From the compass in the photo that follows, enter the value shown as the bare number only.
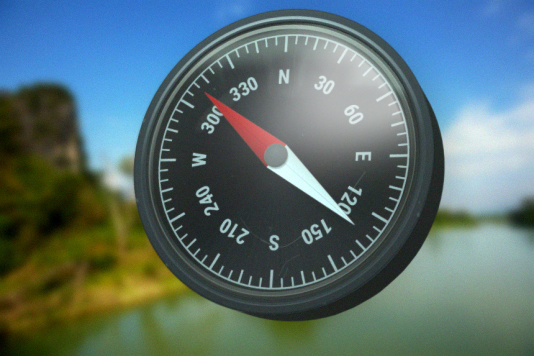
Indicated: 310
